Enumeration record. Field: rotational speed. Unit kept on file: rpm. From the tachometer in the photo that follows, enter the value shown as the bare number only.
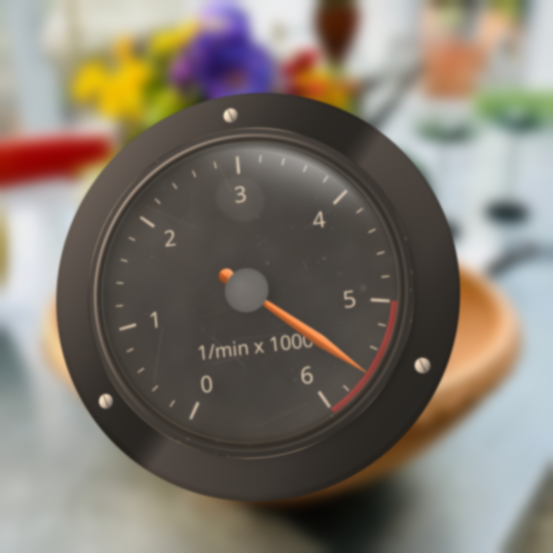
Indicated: 5600
